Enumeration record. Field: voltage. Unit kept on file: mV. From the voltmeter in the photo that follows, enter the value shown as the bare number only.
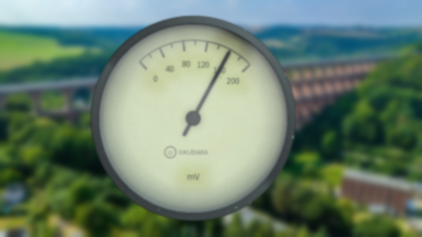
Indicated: 160
